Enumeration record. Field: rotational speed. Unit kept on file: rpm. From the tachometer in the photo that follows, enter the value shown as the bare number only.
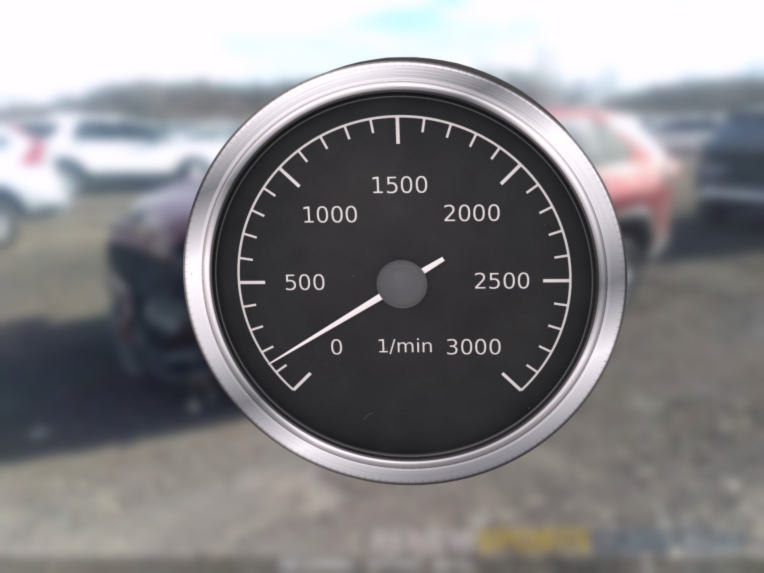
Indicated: 150
